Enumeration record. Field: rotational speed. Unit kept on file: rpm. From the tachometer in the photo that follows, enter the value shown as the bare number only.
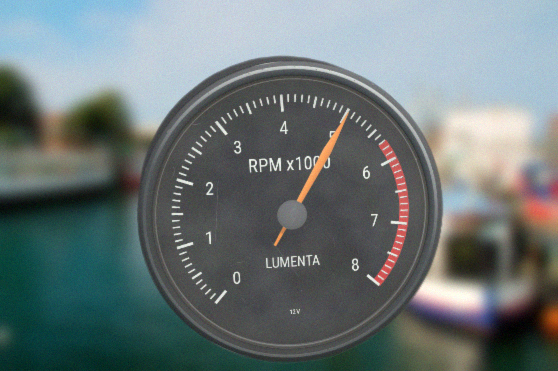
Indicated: 5000
